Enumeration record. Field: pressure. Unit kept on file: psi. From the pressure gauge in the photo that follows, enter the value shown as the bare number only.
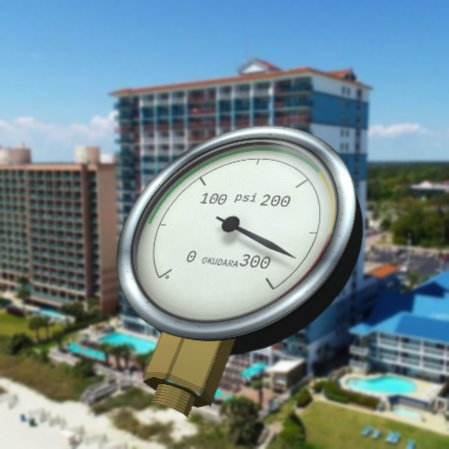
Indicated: 275
